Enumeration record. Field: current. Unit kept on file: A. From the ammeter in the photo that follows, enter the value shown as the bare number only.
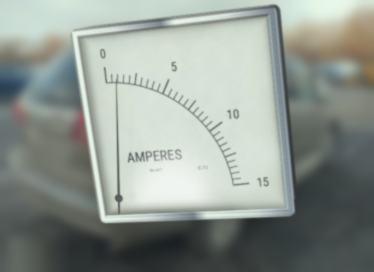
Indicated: 1
